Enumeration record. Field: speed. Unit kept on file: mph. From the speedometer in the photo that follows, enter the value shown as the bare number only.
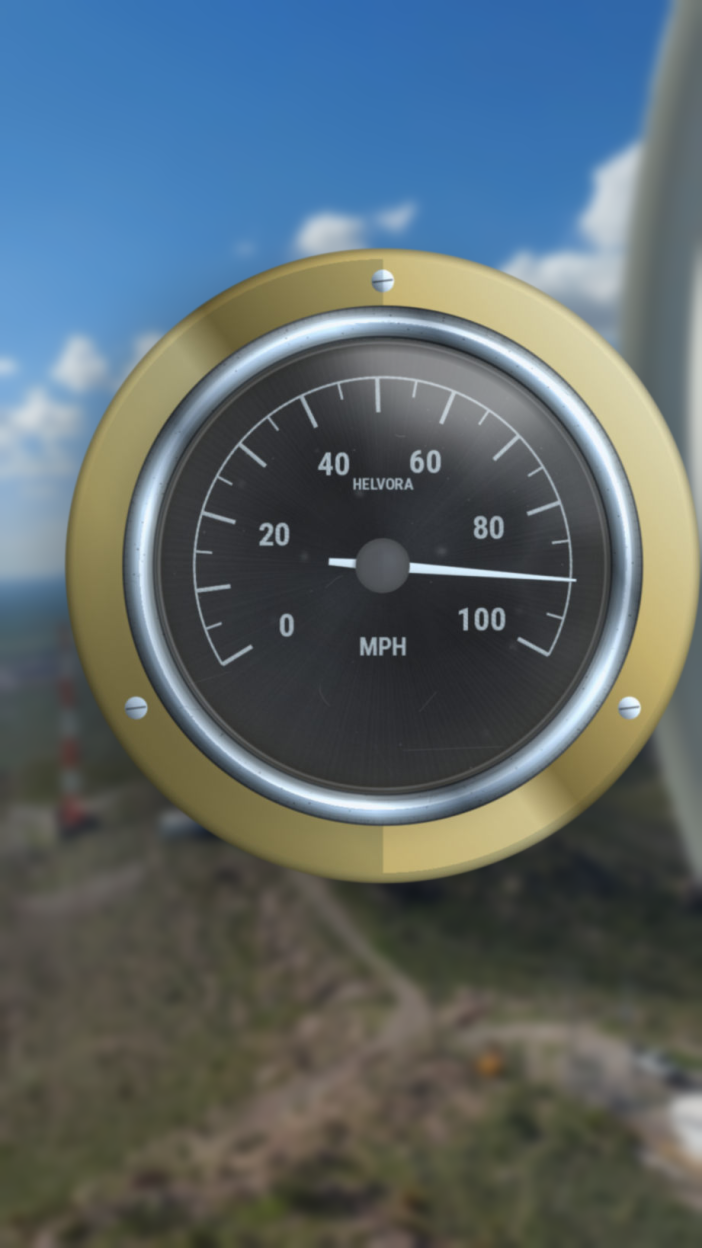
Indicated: 90
